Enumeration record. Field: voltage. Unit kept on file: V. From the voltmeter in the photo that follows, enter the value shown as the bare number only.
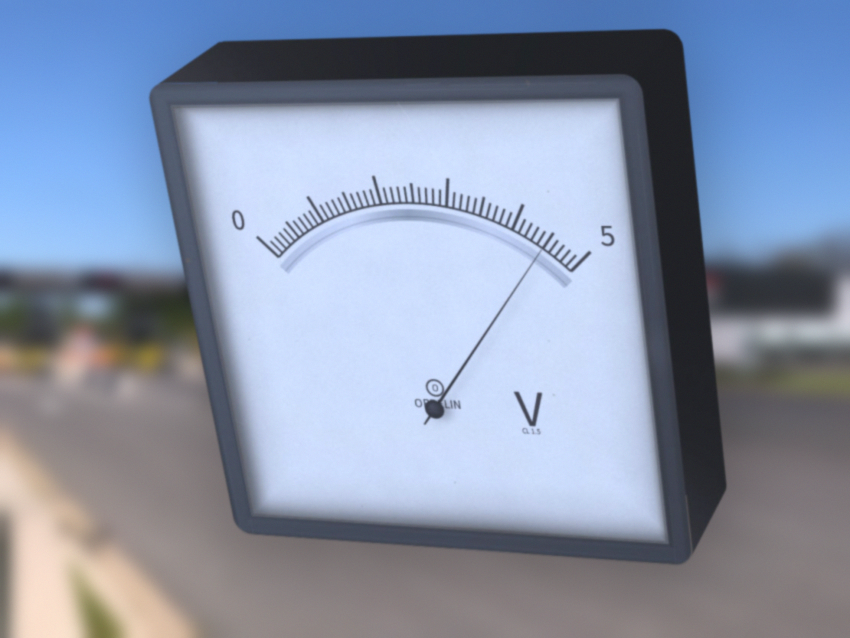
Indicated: 4.5
